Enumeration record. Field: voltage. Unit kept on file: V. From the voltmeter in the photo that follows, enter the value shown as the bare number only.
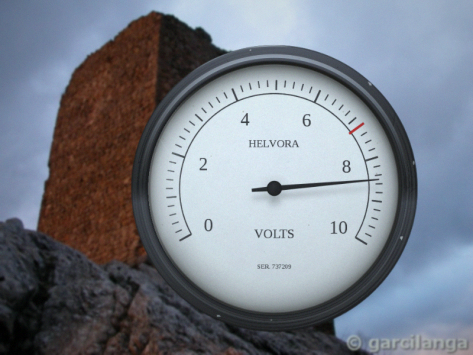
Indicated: 8.5
